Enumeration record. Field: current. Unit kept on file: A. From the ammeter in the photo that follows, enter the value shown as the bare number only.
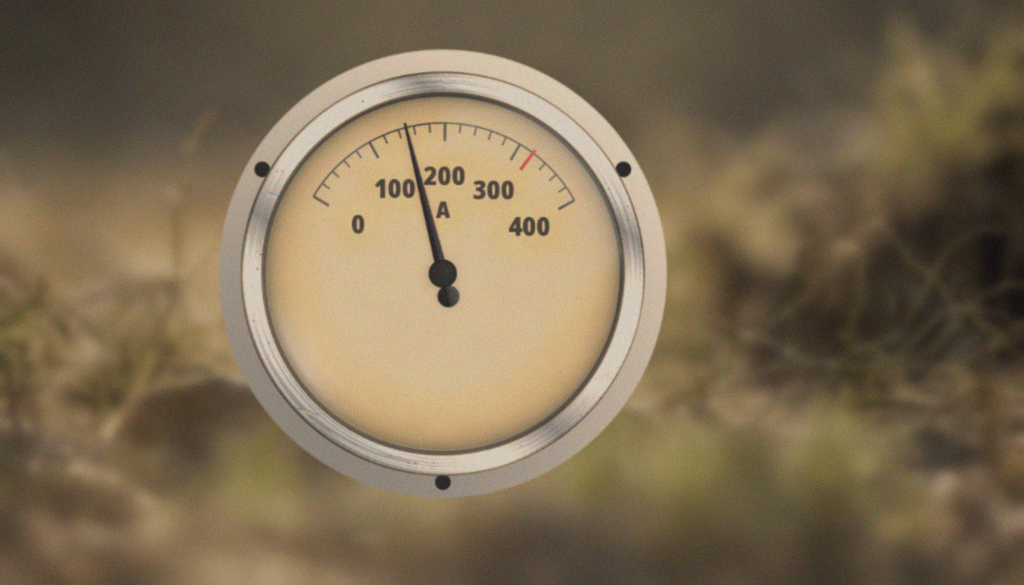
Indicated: 150
